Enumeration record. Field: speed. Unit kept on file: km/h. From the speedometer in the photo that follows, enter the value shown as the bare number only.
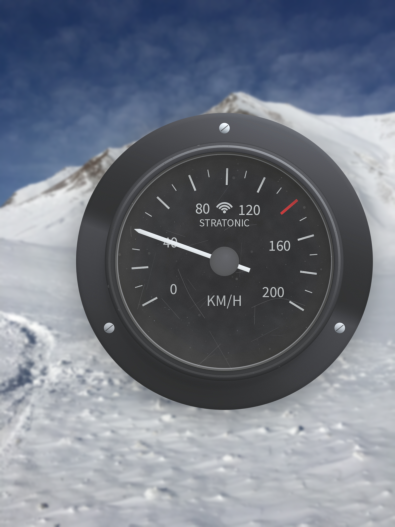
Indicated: 40
